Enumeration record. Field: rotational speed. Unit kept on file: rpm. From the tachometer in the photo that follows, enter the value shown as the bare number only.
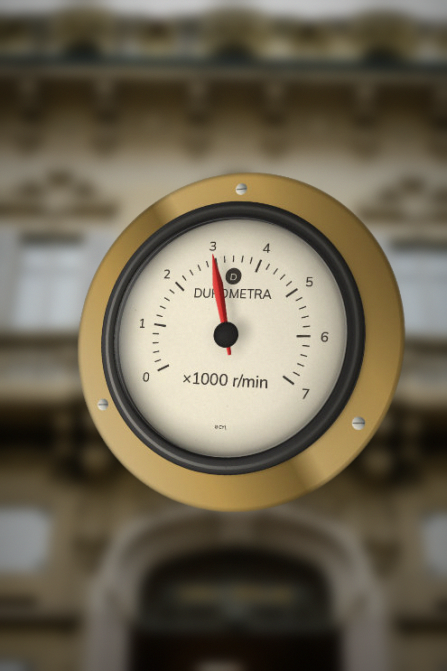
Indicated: 3000
